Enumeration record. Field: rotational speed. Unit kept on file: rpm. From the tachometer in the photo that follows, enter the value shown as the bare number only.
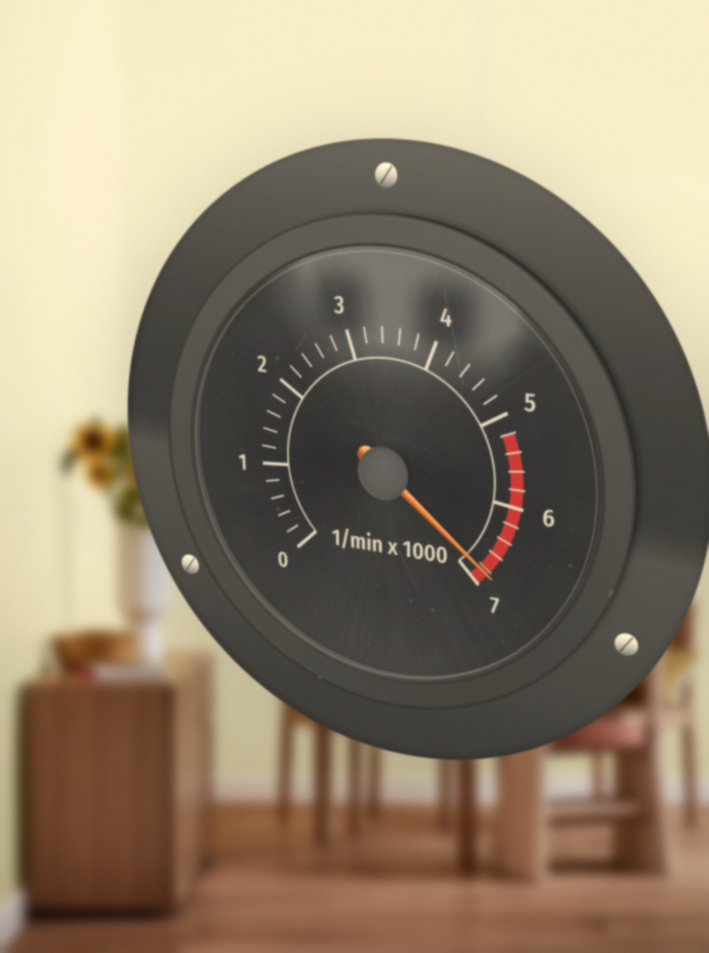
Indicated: 6800
